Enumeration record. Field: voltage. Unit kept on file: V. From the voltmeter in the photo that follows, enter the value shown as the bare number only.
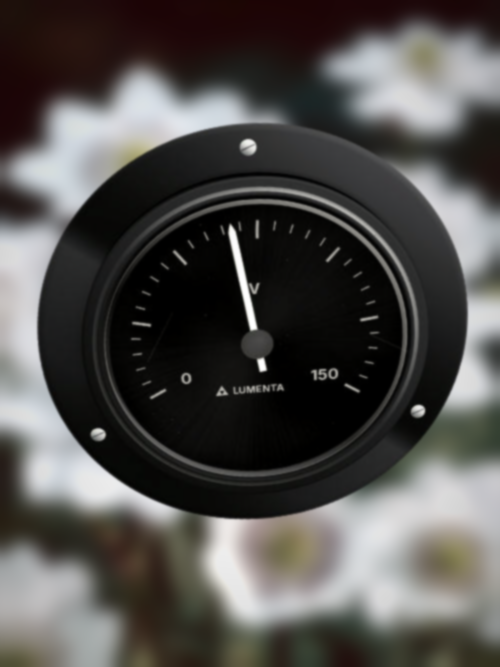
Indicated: 67.5
